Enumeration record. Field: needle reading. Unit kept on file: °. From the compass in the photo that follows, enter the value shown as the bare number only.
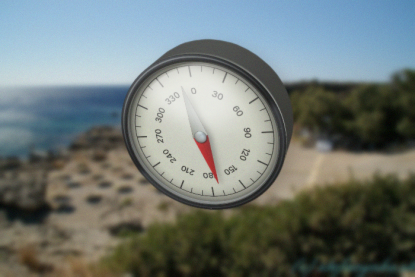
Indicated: 170
